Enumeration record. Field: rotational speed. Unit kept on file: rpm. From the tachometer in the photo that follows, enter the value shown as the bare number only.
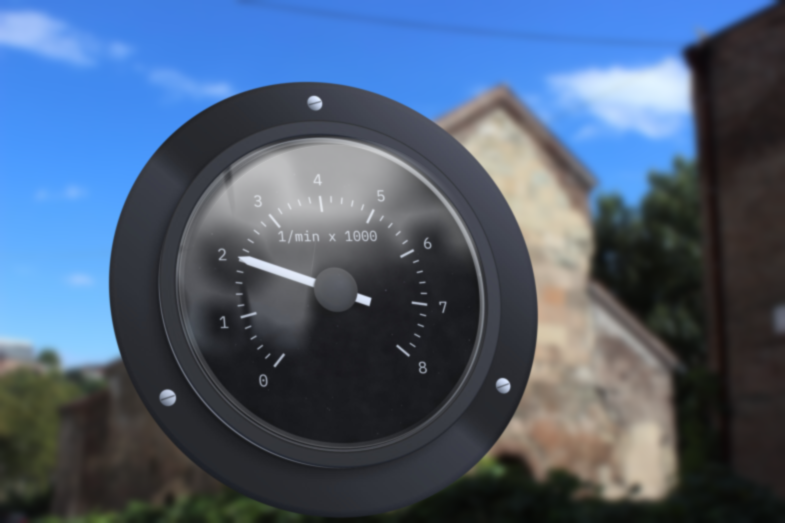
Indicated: 2000
